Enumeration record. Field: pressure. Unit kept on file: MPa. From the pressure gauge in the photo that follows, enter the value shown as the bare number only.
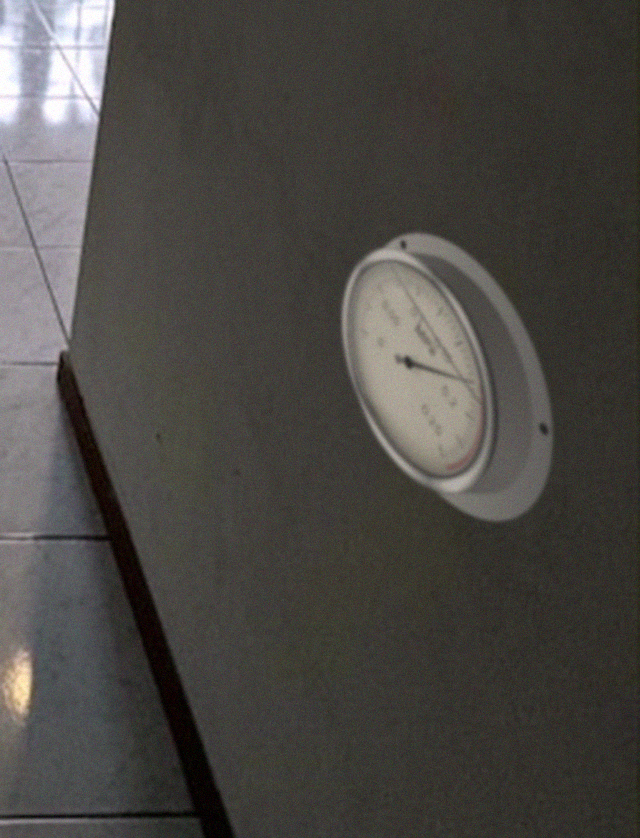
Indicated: 0.175
